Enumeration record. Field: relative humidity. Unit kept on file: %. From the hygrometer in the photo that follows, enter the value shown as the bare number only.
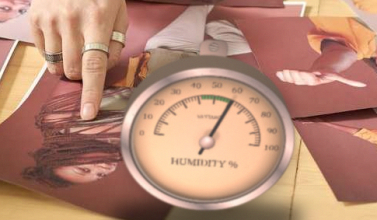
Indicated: 60
